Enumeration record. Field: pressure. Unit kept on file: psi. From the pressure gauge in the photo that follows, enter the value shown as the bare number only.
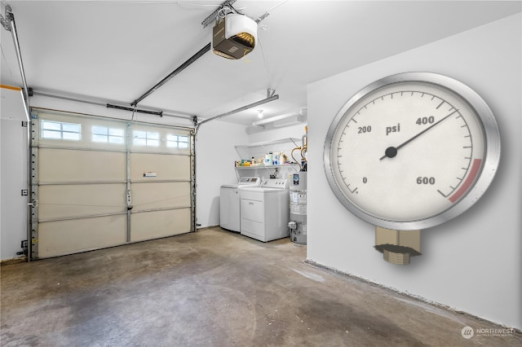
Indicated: 430
